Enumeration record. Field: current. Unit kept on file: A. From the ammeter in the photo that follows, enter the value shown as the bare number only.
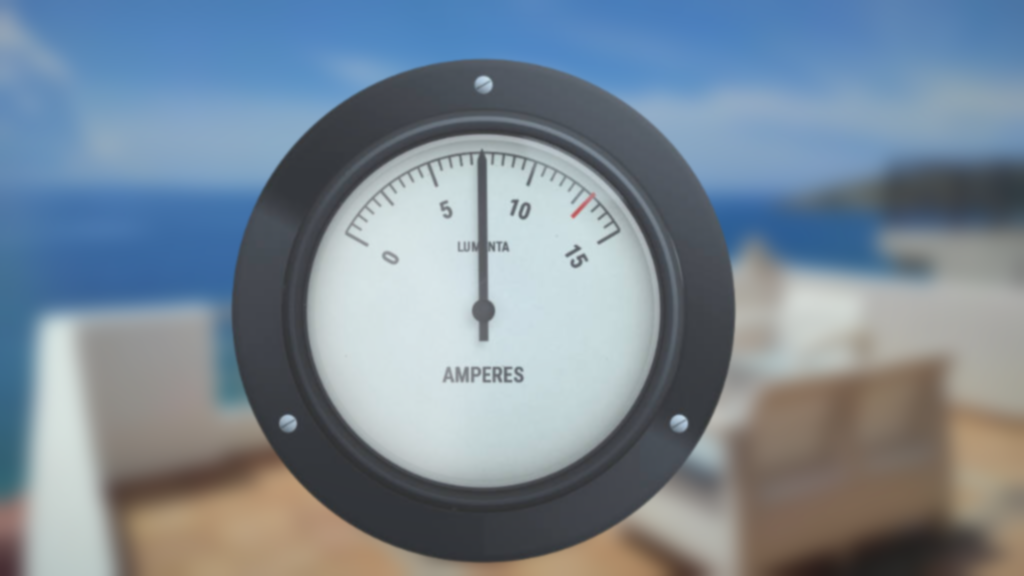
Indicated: 7.5
